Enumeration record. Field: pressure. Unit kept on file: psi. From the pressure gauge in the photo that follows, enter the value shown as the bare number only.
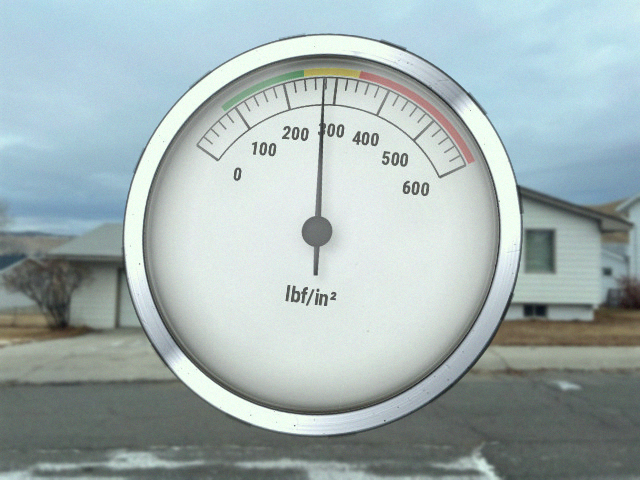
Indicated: 280
